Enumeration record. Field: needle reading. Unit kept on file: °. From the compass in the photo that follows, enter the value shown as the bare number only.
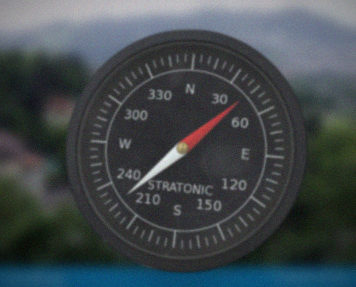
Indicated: 45
